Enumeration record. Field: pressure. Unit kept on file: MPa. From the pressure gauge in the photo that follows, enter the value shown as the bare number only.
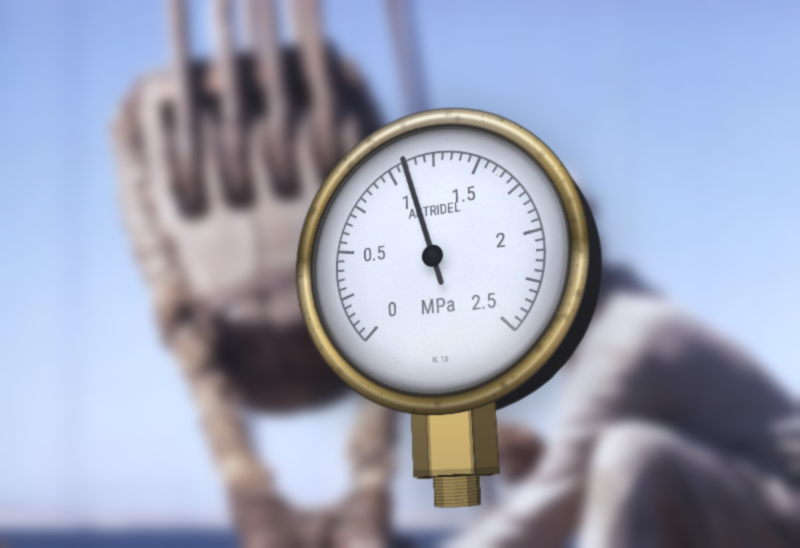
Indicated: 1.1
